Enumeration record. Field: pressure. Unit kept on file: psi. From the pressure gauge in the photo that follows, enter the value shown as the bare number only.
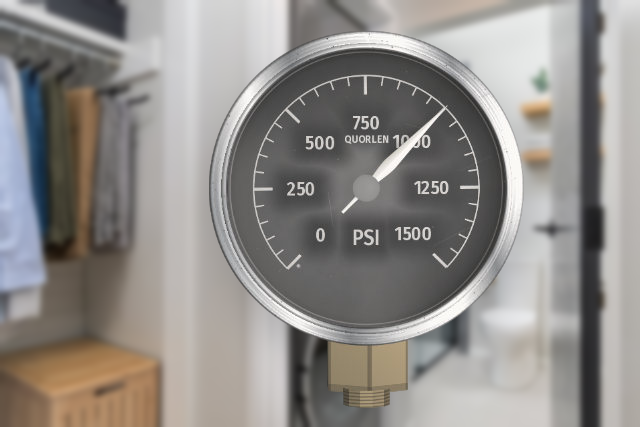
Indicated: 1000
